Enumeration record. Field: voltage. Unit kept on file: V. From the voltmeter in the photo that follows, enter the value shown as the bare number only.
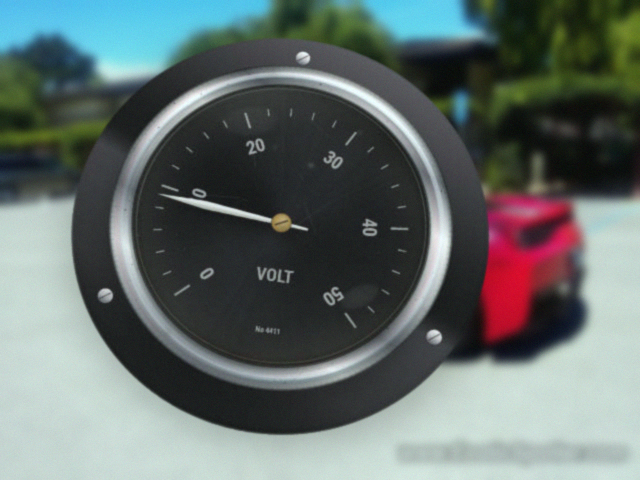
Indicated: 9
